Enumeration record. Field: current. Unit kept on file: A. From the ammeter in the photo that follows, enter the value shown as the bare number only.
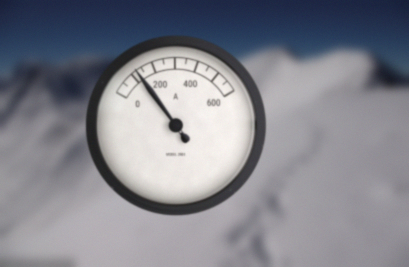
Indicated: 125
